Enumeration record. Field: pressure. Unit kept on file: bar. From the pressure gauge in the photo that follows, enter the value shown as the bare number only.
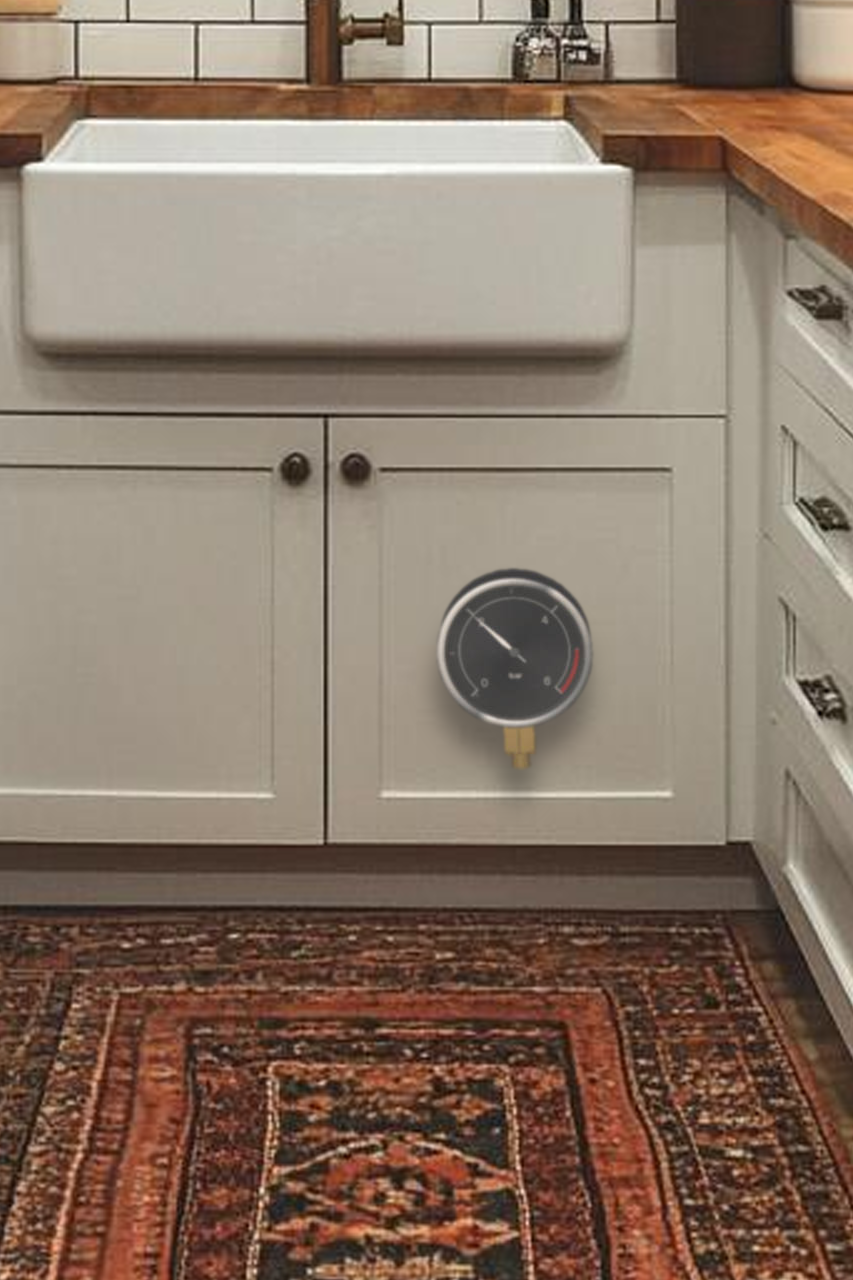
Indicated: 2
